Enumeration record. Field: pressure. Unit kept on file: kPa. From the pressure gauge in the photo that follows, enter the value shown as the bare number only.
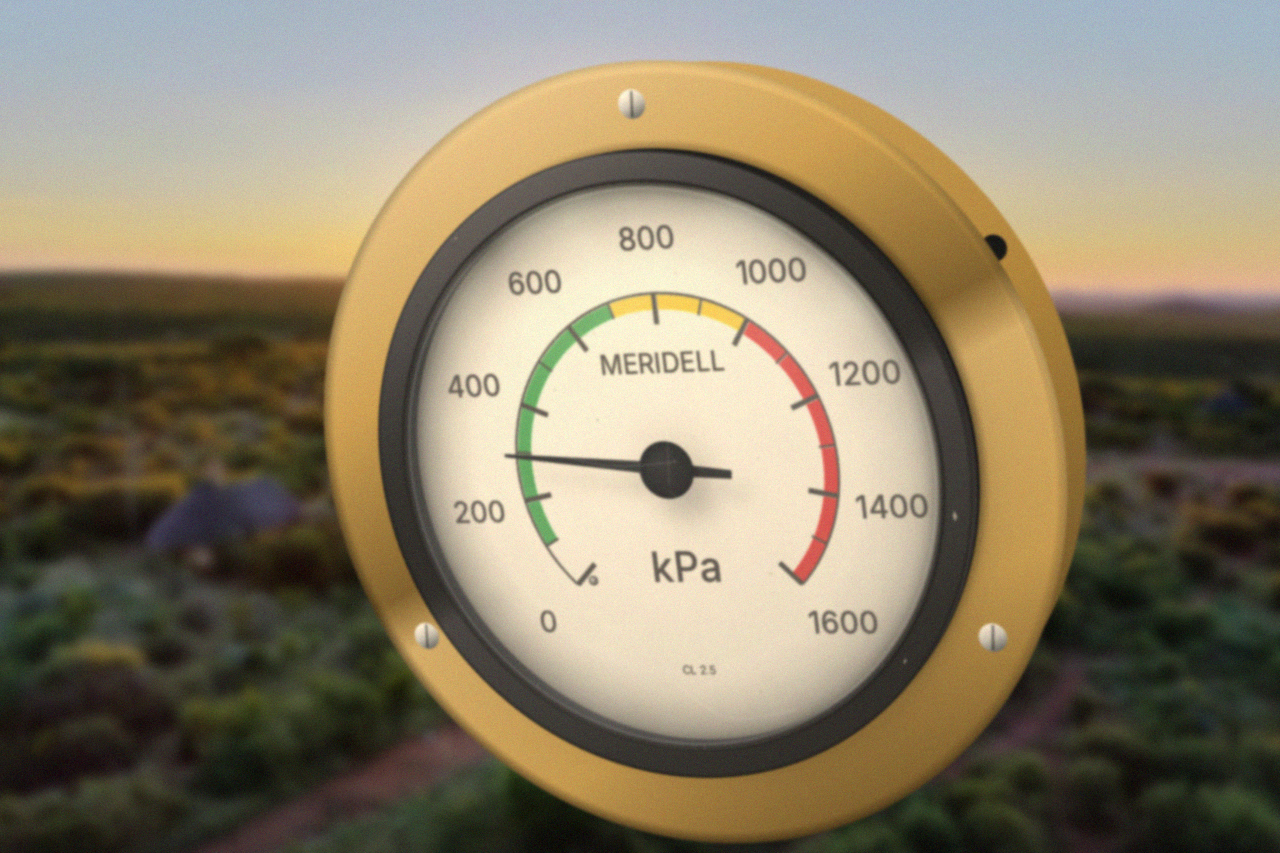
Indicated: 300
